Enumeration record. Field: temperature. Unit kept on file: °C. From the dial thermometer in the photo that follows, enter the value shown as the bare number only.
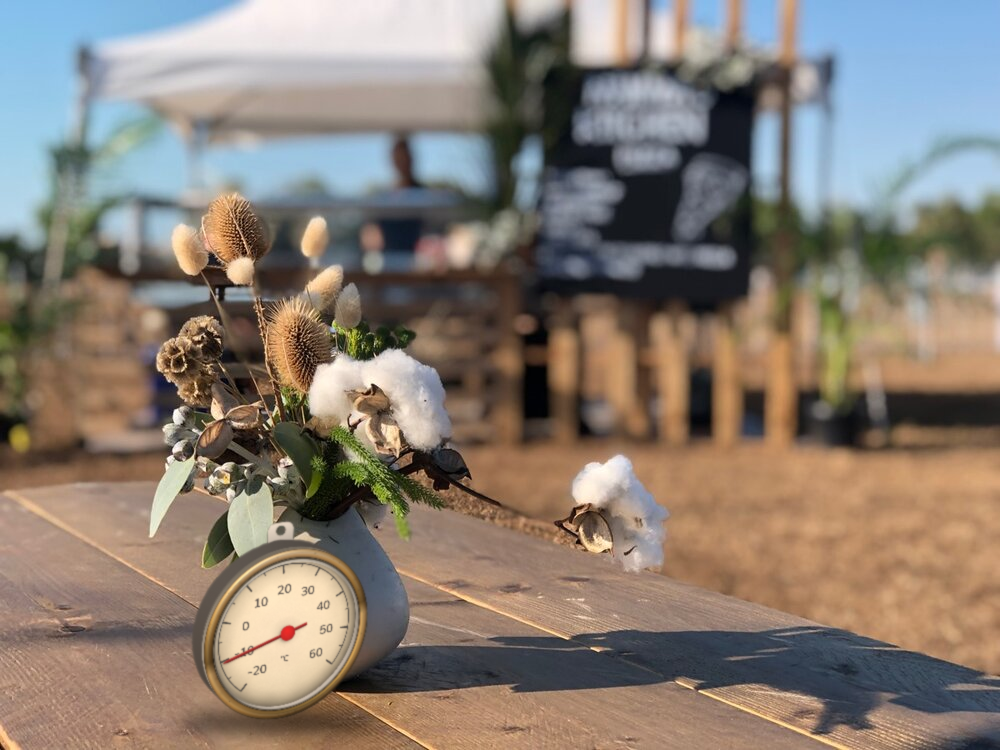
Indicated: -10
